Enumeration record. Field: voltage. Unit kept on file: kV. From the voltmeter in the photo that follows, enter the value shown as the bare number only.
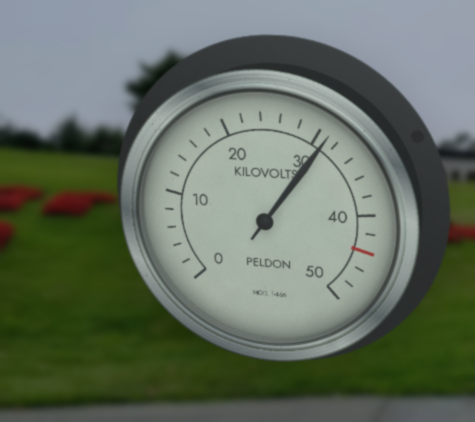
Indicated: 31
